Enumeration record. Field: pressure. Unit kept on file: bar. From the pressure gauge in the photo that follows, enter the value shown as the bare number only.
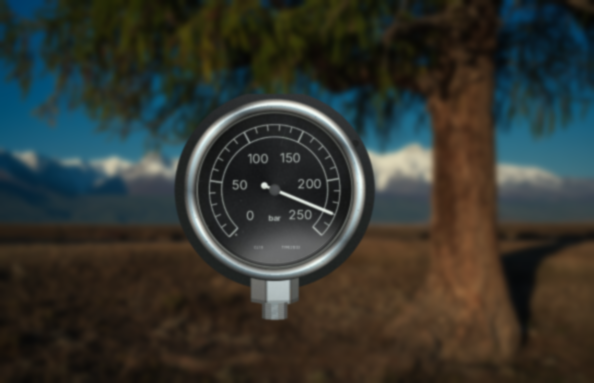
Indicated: 230
